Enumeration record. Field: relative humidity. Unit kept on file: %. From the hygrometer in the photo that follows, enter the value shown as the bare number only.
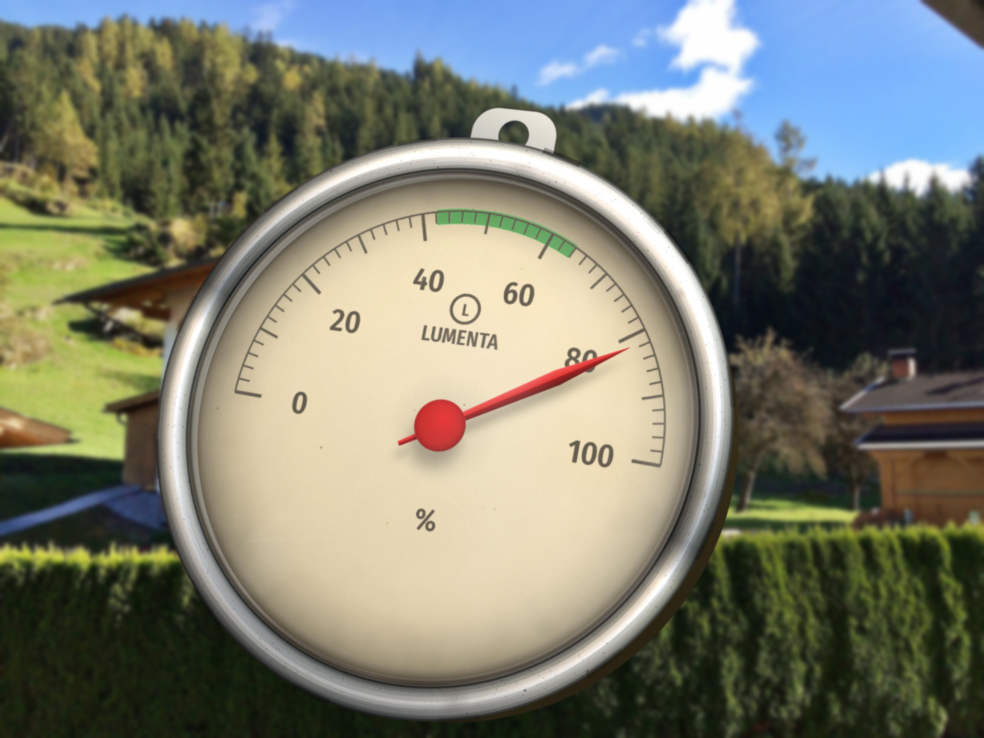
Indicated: 82
